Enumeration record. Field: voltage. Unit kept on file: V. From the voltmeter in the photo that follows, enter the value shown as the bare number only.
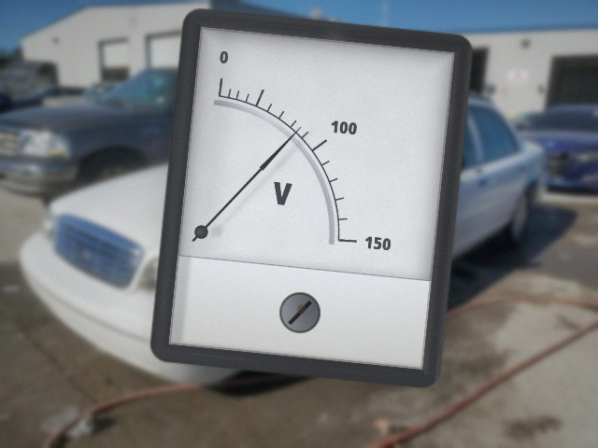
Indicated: 85
